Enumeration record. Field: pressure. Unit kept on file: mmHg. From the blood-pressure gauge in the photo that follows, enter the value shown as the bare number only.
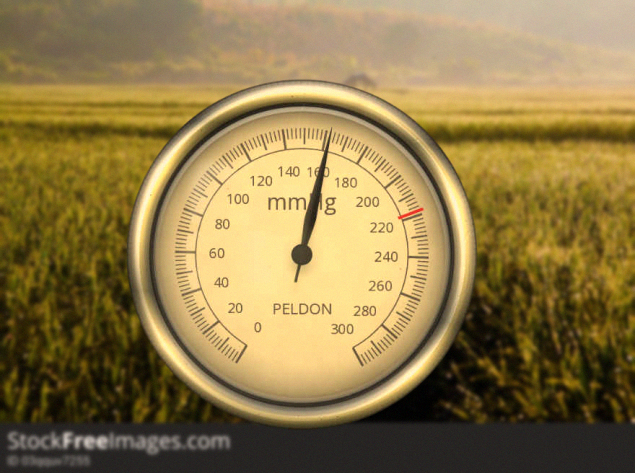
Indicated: 162
